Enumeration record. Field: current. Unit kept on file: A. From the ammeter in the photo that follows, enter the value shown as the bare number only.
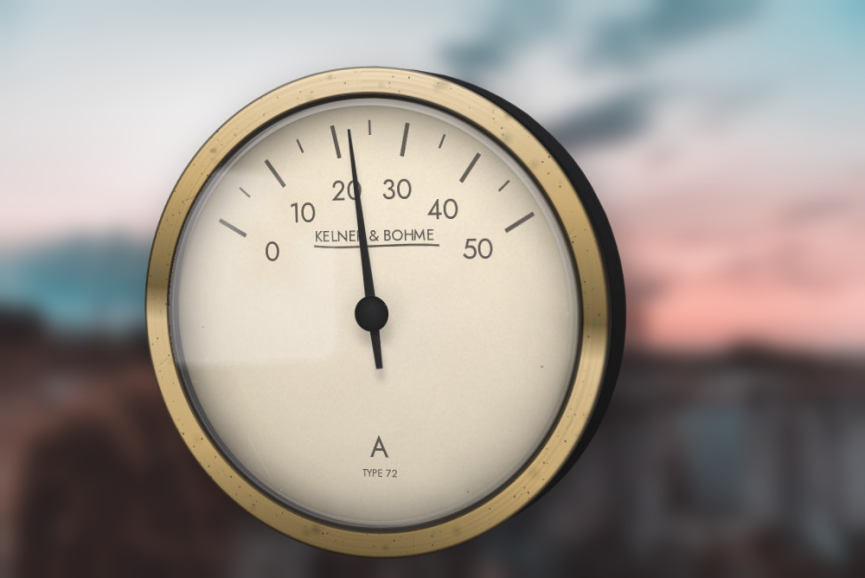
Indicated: 22.5
